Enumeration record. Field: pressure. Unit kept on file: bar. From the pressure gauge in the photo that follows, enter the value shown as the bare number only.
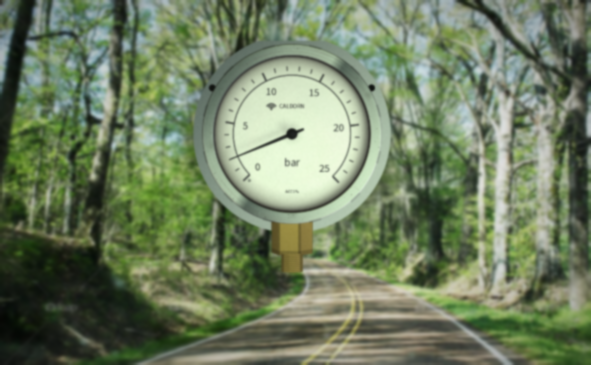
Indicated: 2
